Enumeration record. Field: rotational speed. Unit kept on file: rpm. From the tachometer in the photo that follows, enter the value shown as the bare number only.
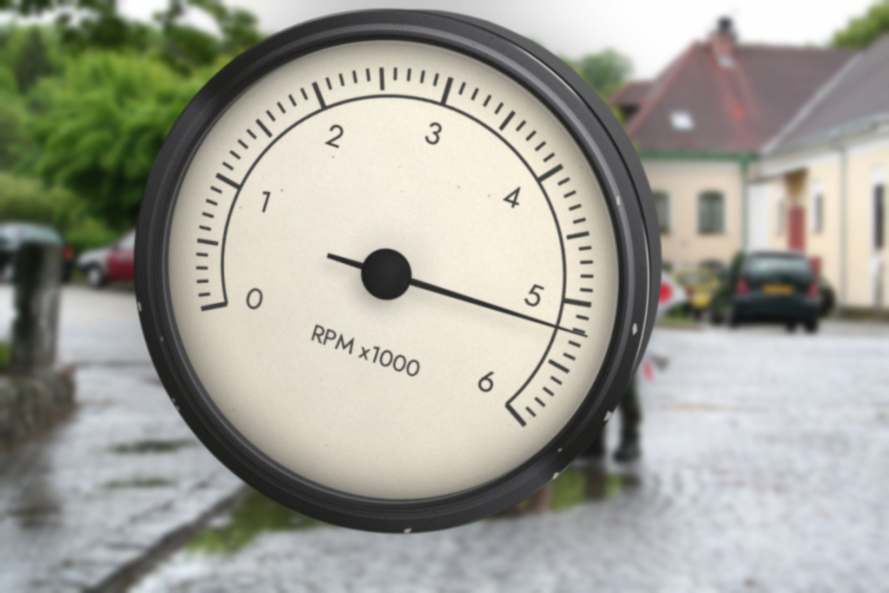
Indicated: 5200
